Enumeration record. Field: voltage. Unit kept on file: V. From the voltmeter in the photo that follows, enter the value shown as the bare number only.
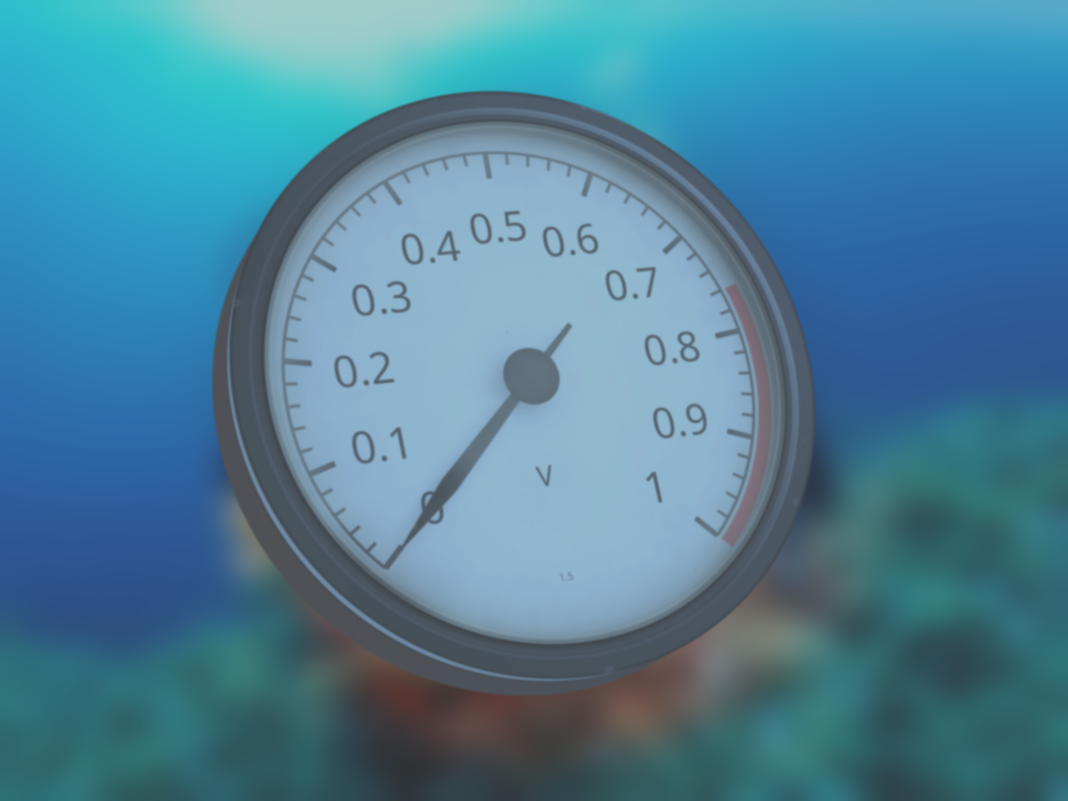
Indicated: 0
